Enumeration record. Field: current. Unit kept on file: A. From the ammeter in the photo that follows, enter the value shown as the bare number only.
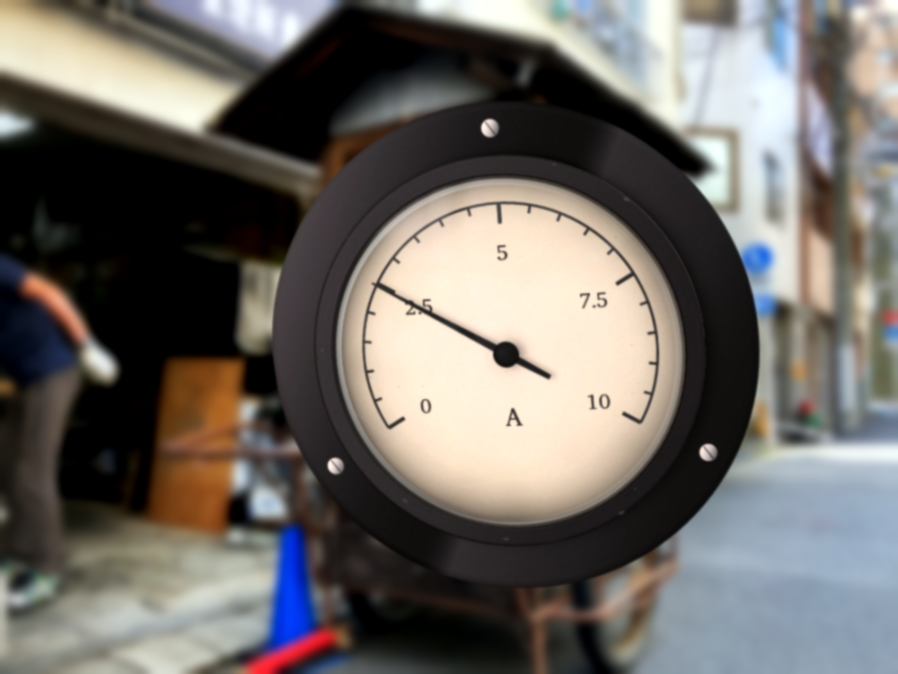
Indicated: 2.5
